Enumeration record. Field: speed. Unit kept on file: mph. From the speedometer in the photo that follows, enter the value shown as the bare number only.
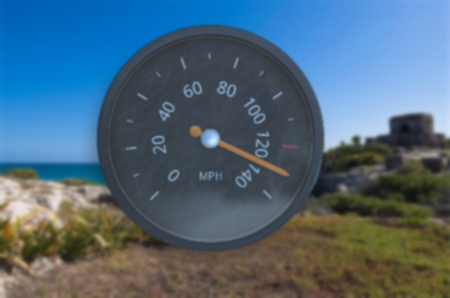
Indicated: 130
